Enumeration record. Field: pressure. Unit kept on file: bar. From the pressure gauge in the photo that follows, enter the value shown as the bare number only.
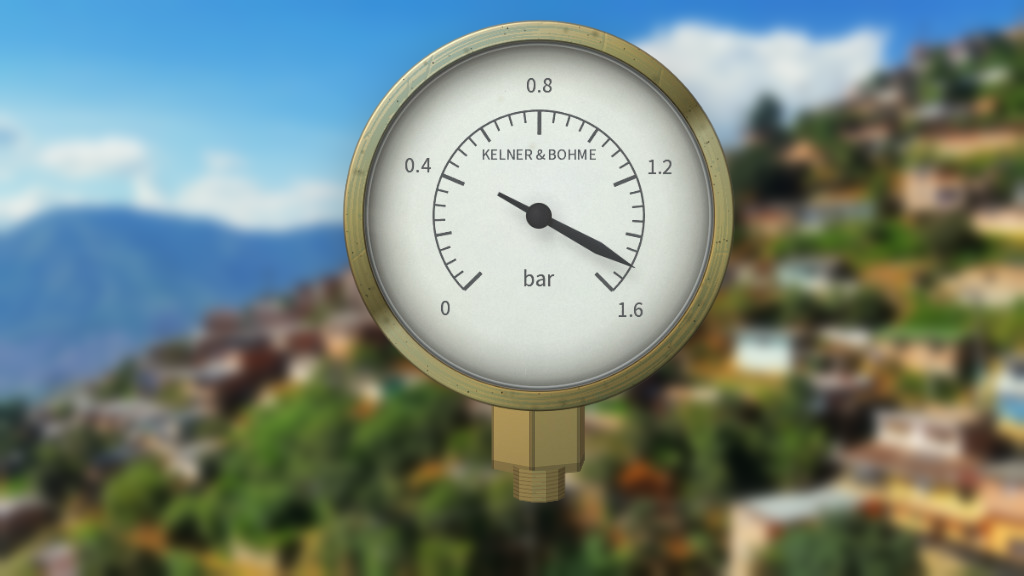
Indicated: 1.5
